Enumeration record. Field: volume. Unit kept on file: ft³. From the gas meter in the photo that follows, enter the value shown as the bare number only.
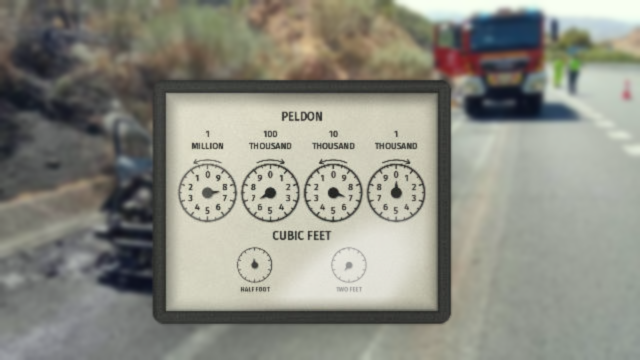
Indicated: 767000
